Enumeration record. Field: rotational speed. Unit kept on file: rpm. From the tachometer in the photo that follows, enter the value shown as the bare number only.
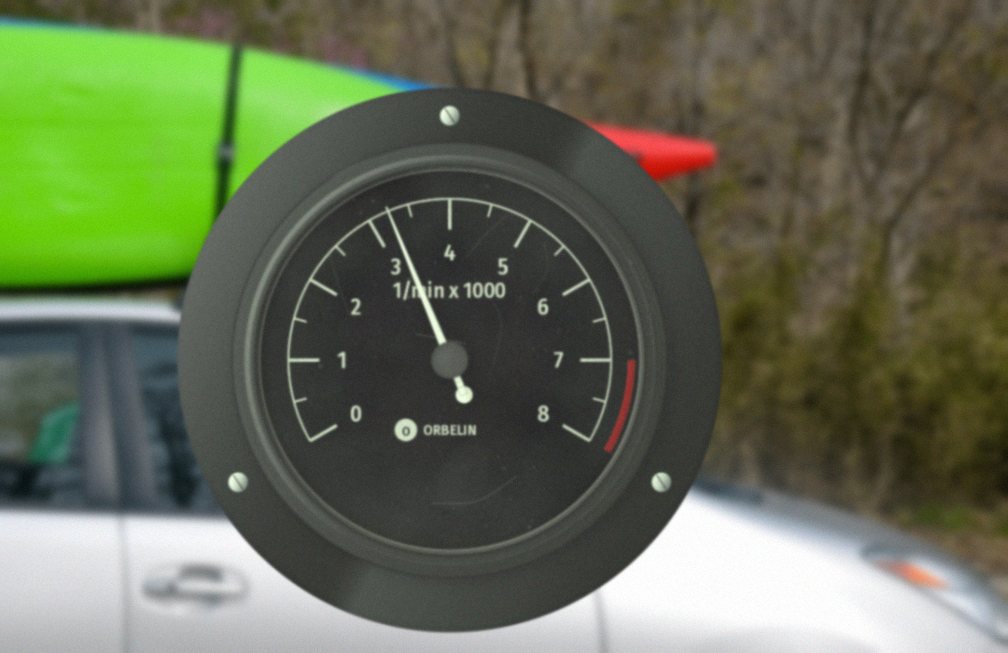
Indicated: 3250
